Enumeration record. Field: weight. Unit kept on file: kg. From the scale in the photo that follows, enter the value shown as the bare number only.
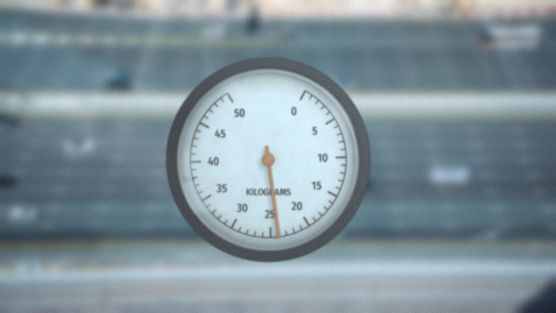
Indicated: 24
